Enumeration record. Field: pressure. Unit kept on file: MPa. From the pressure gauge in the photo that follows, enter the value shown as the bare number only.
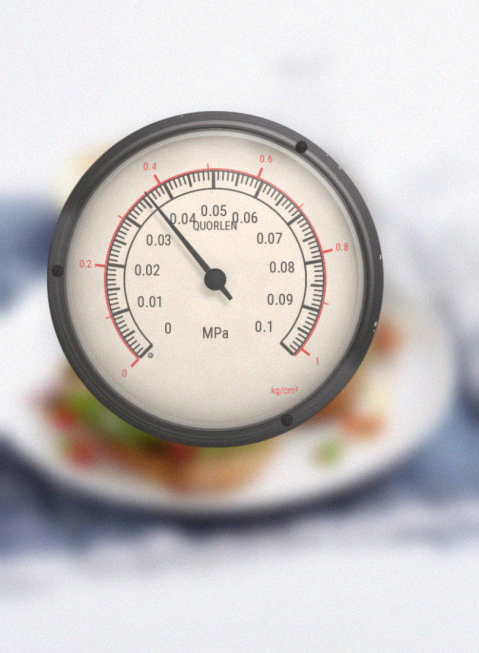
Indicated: 0.036
